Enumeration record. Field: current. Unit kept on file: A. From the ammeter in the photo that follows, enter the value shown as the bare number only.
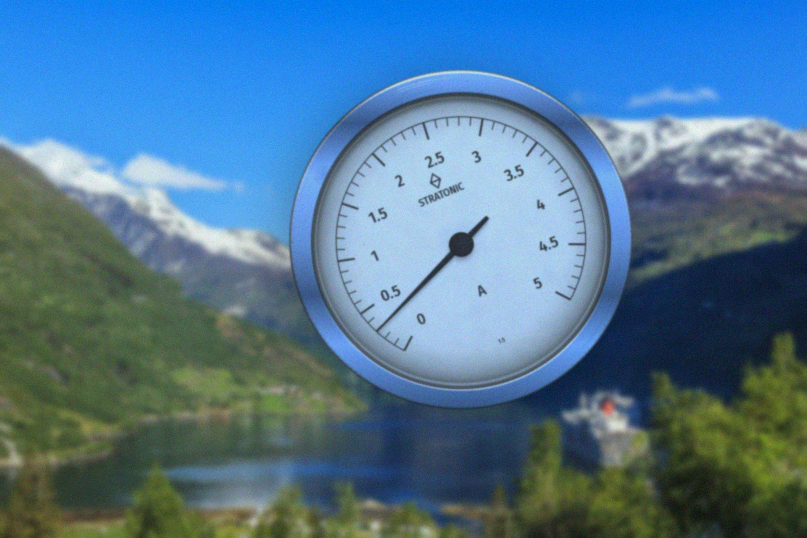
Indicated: 0.3
